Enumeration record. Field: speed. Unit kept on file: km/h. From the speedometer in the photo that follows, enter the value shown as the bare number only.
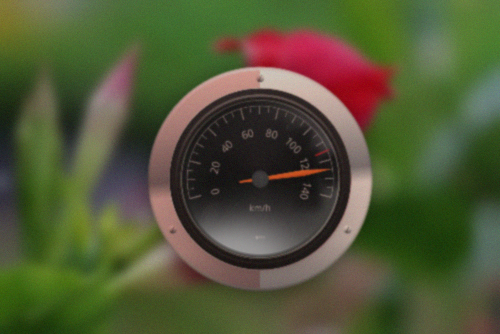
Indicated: 125
